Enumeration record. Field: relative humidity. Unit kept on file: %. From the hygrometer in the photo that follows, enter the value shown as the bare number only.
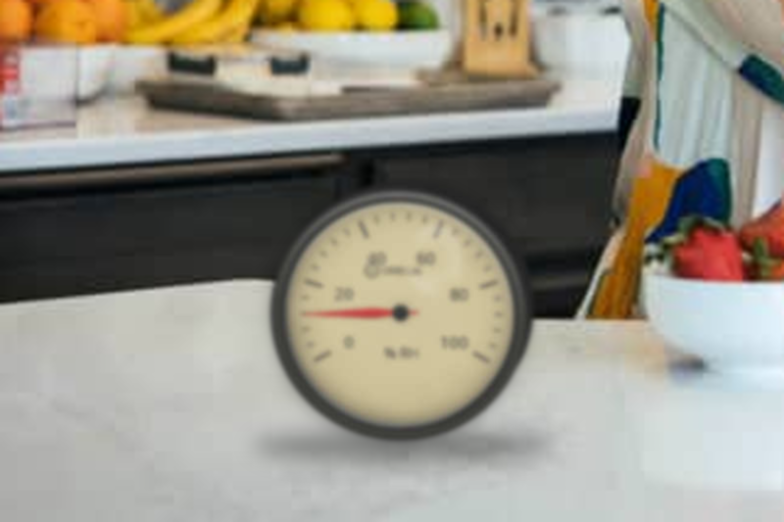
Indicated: 12
